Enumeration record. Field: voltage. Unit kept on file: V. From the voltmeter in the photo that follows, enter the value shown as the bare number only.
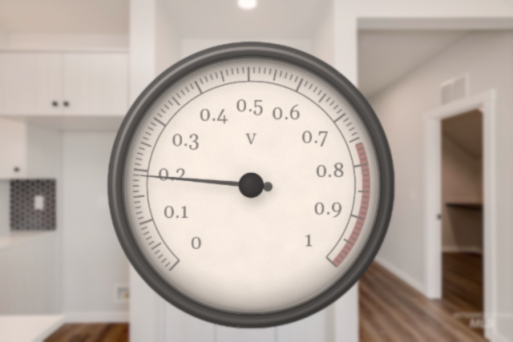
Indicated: 0.19
